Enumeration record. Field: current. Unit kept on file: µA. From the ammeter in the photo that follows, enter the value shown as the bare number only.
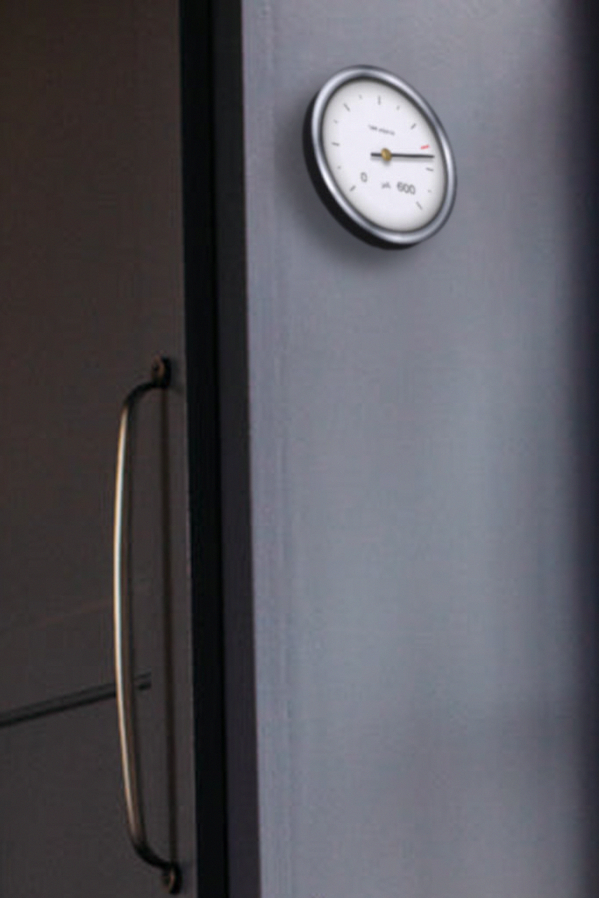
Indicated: 475
